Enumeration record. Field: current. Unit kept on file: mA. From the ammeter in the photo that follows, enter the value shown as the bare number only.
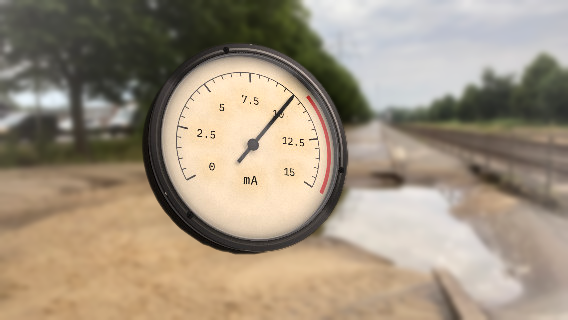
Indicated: 10
